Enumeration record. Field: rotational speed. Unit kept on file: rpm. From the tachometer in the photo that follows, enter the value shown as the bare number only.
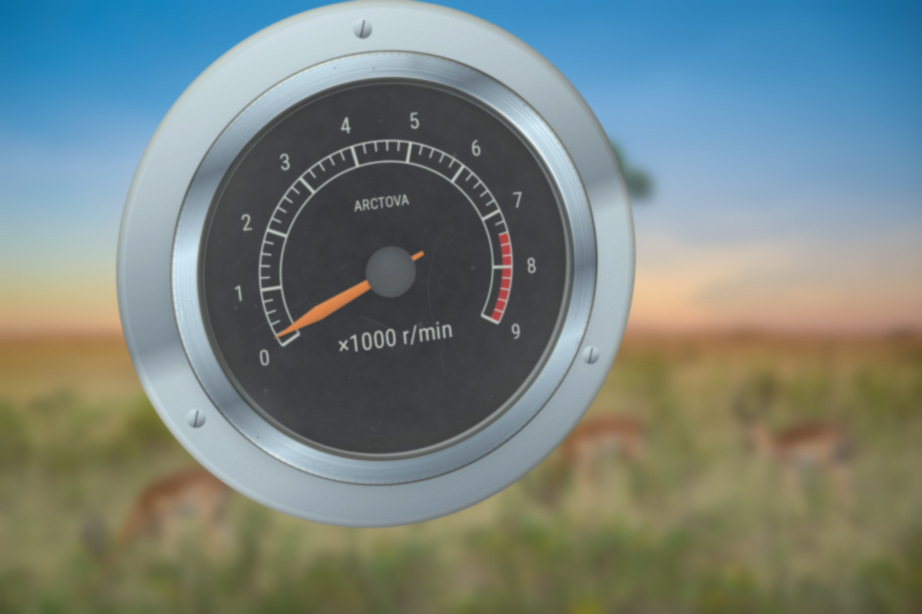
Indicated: 200
